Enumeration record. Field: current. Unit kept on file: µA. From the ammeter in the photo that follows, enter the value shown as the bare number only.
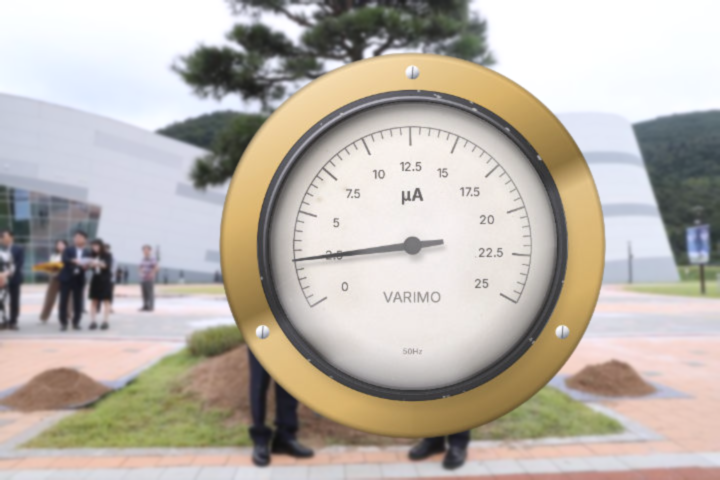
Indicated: 2.5
